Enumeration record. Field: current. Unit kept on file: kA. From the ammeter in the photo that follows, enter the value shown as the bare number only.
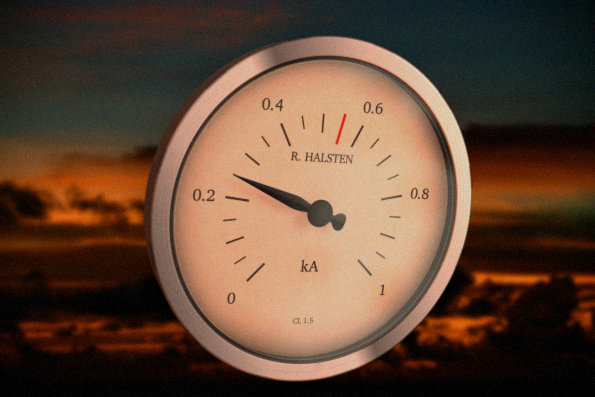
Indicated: 0.25
